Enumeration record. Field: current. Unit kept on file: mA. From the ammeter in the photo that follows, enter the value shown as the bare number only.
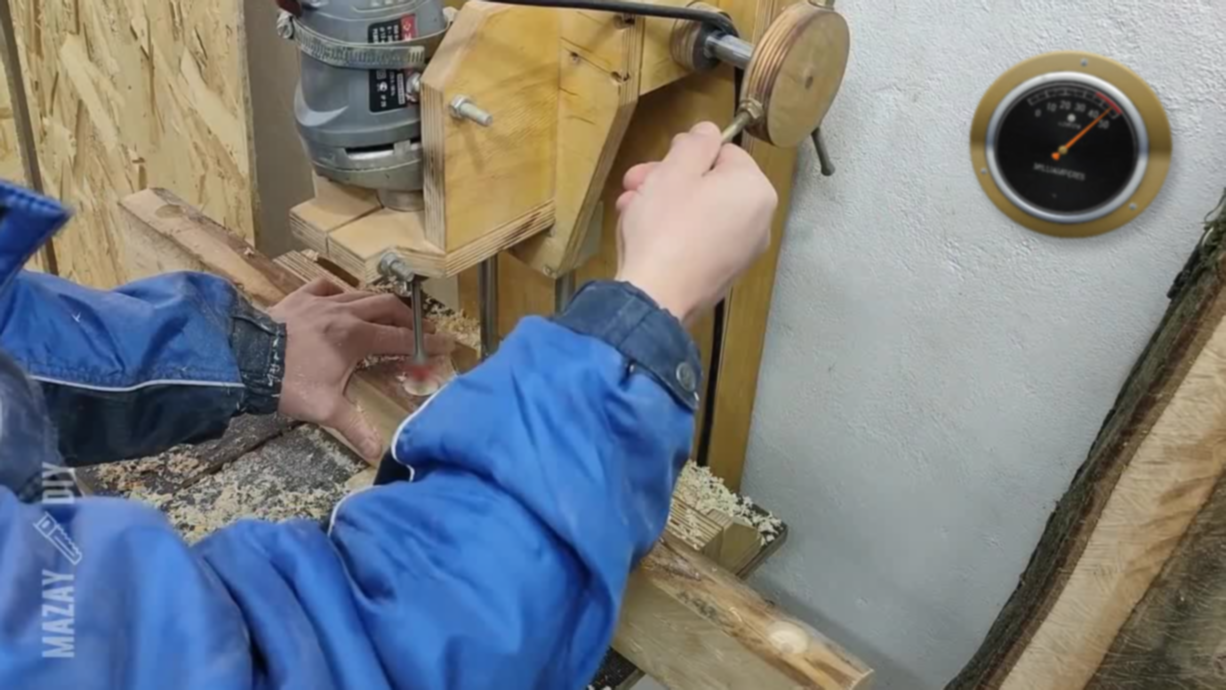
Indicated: 45
